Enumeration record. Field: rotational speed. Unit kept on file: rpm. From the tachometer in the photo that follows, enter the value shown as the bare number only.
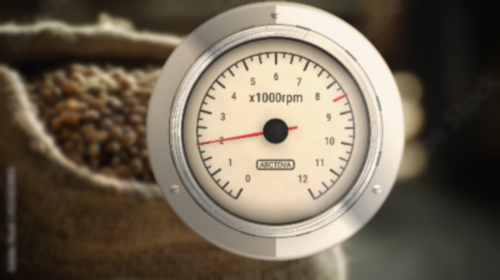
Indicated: 2000
